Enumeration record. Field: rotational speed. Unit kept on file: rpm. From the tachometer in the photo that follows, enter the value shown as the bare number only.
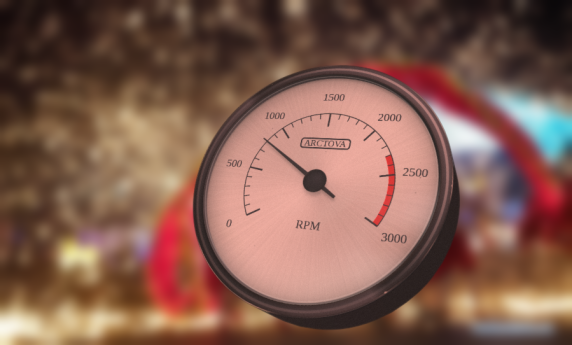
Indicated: 800
